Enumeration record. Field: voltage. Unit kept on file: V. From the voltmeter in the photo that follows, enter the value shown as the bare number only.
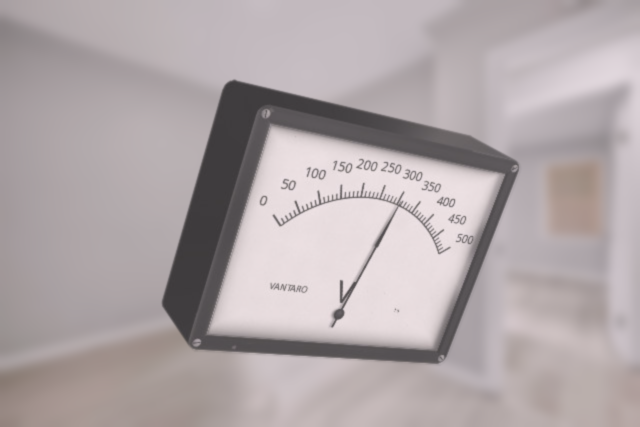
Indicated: 300
